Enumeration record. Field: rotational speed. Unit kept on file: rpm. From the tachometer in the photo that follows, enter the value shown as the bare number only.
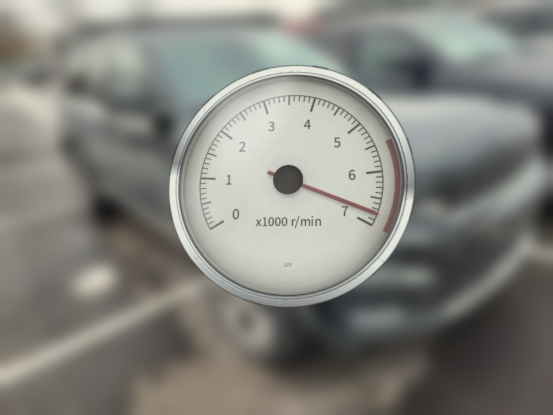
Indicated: 6800
